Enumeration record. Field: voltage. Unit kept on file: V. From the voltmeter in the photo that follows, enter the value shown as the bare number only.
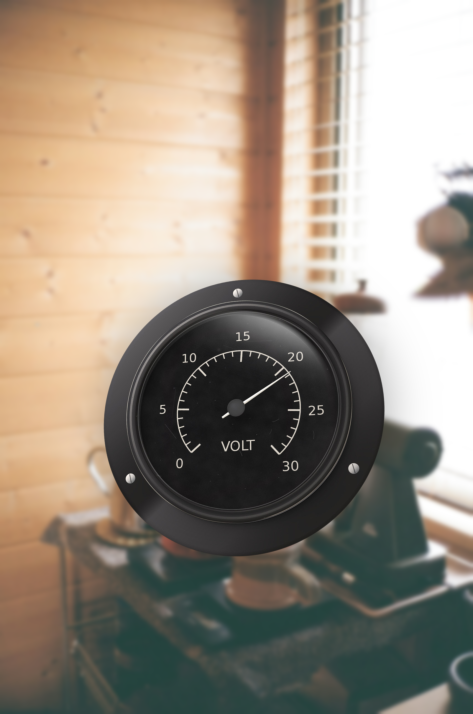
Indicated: 21
